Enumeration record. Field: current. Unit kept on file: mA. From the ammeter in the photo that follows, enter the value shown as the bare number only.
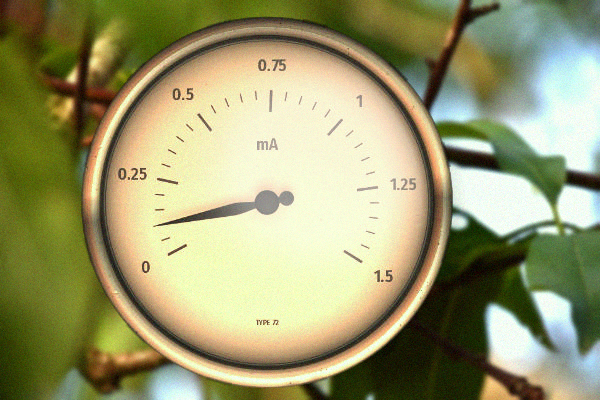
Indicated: 0.1
